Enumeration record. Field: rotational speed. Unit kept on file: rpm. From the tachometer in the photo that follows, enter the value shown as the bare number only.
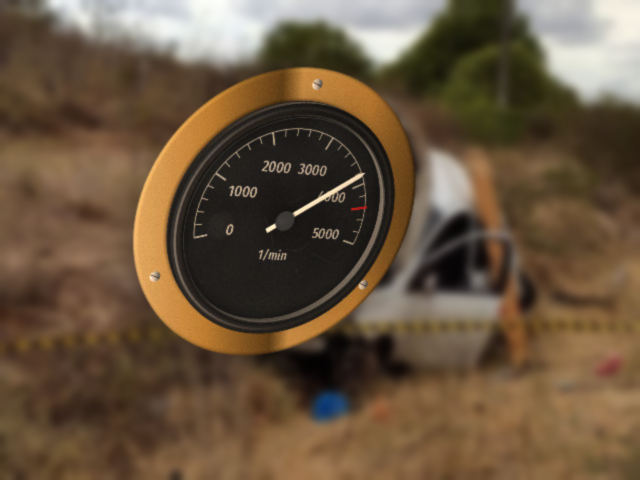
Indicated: 3800
